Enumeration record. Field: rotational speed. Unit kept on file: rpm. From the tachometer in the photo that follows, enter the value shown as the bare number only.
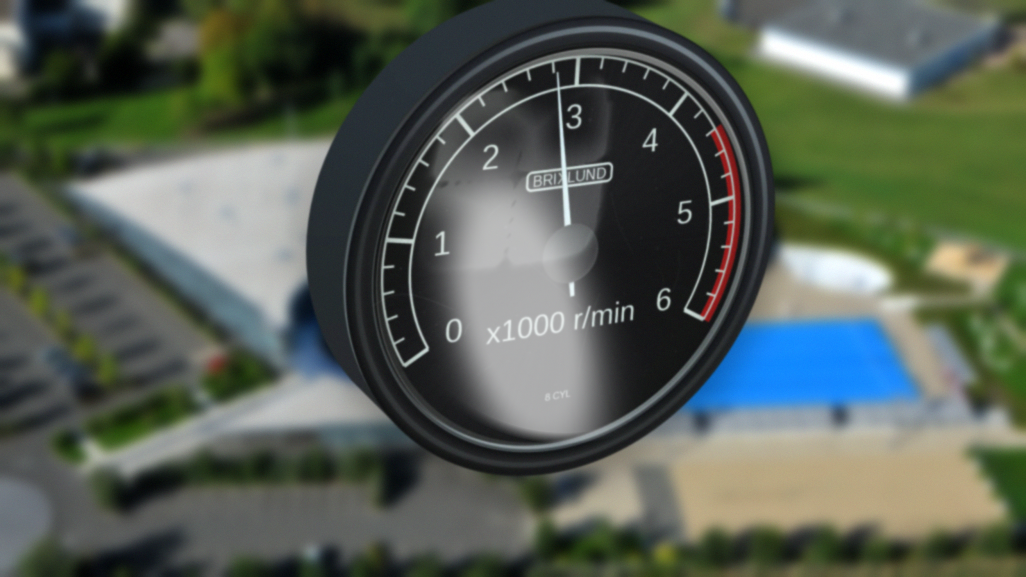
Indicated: 2800
